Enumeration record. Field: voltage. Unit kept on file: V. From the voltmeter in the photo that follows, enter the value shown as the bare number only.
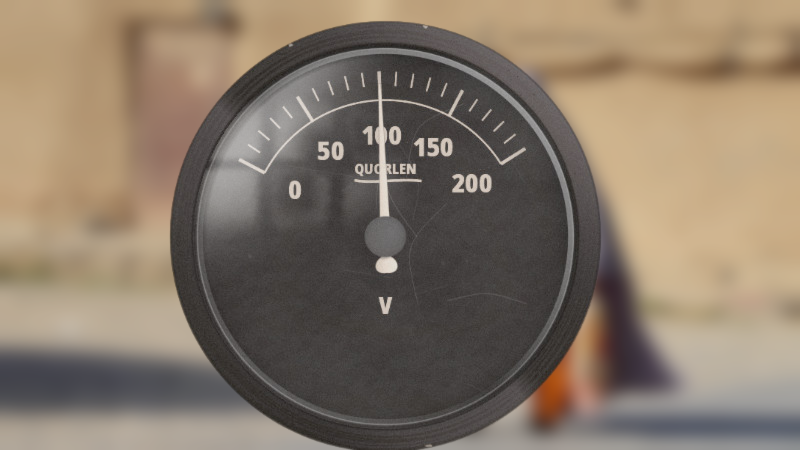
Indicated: 100
